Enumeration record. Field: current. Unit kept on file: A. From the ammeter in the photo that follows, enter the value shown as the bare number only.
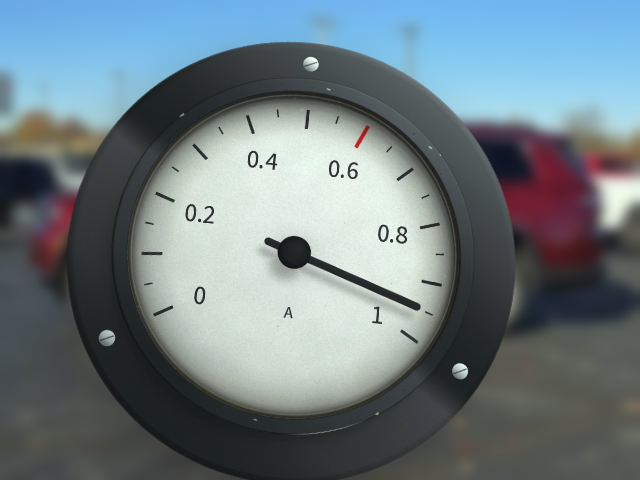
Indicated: 0.95
